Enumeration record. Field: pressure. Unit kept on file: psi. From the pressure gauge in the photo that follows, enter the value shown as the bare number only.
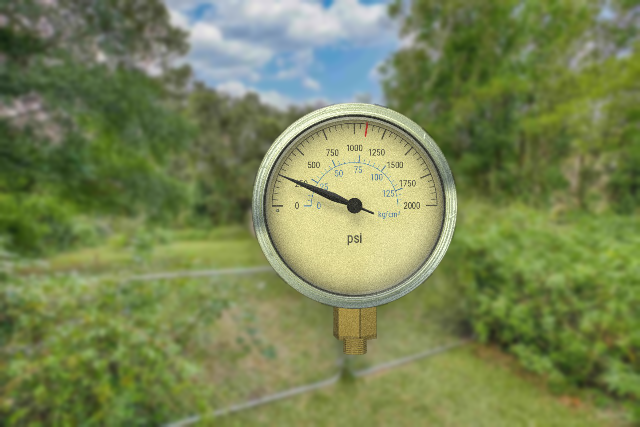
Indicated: 250
